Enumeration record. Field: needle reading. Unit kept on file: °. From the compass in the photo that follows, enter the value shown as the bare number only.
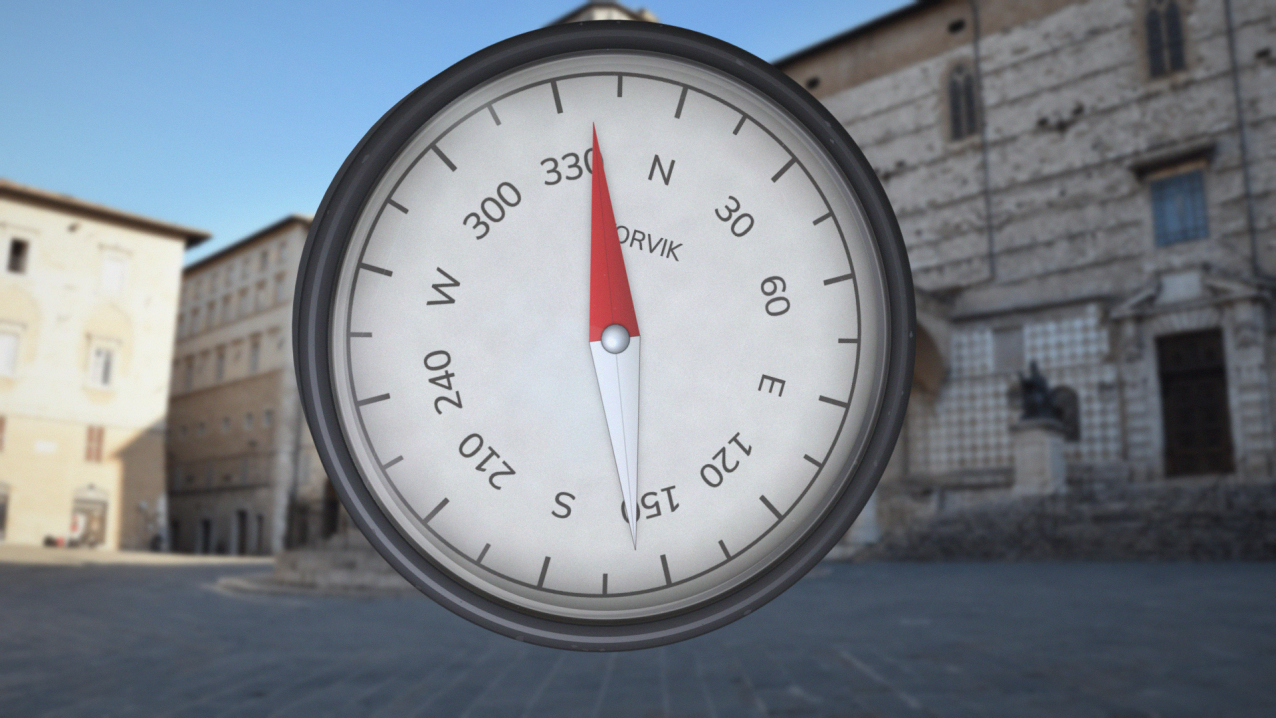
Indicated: 337.5
